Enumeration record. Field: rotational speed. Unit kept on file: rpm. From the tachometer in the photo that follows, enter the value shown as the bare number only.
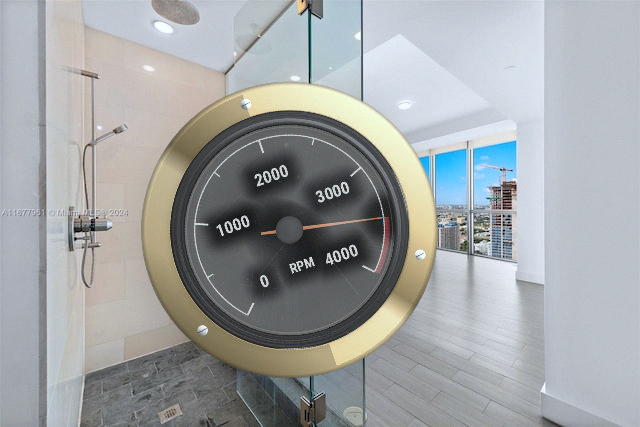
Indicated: 3500
